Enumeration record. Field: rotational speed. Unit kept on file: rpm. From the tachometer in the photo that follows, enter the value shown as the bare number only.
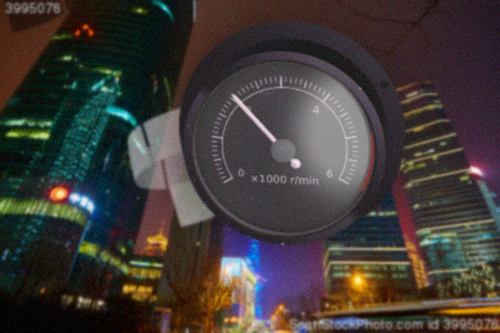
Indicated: 2000
